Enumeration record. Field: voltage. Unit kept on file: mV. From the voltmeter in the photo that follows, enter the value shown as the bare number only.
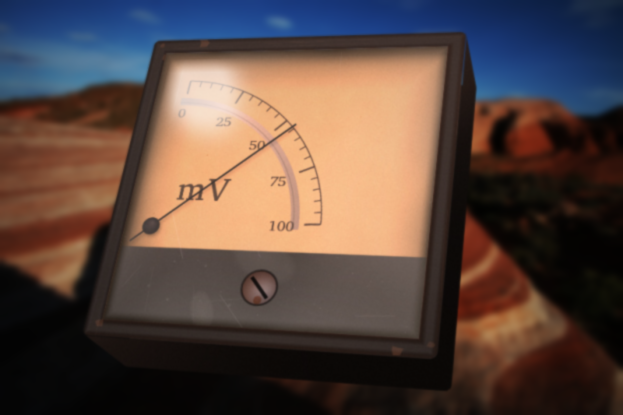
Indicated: 55
